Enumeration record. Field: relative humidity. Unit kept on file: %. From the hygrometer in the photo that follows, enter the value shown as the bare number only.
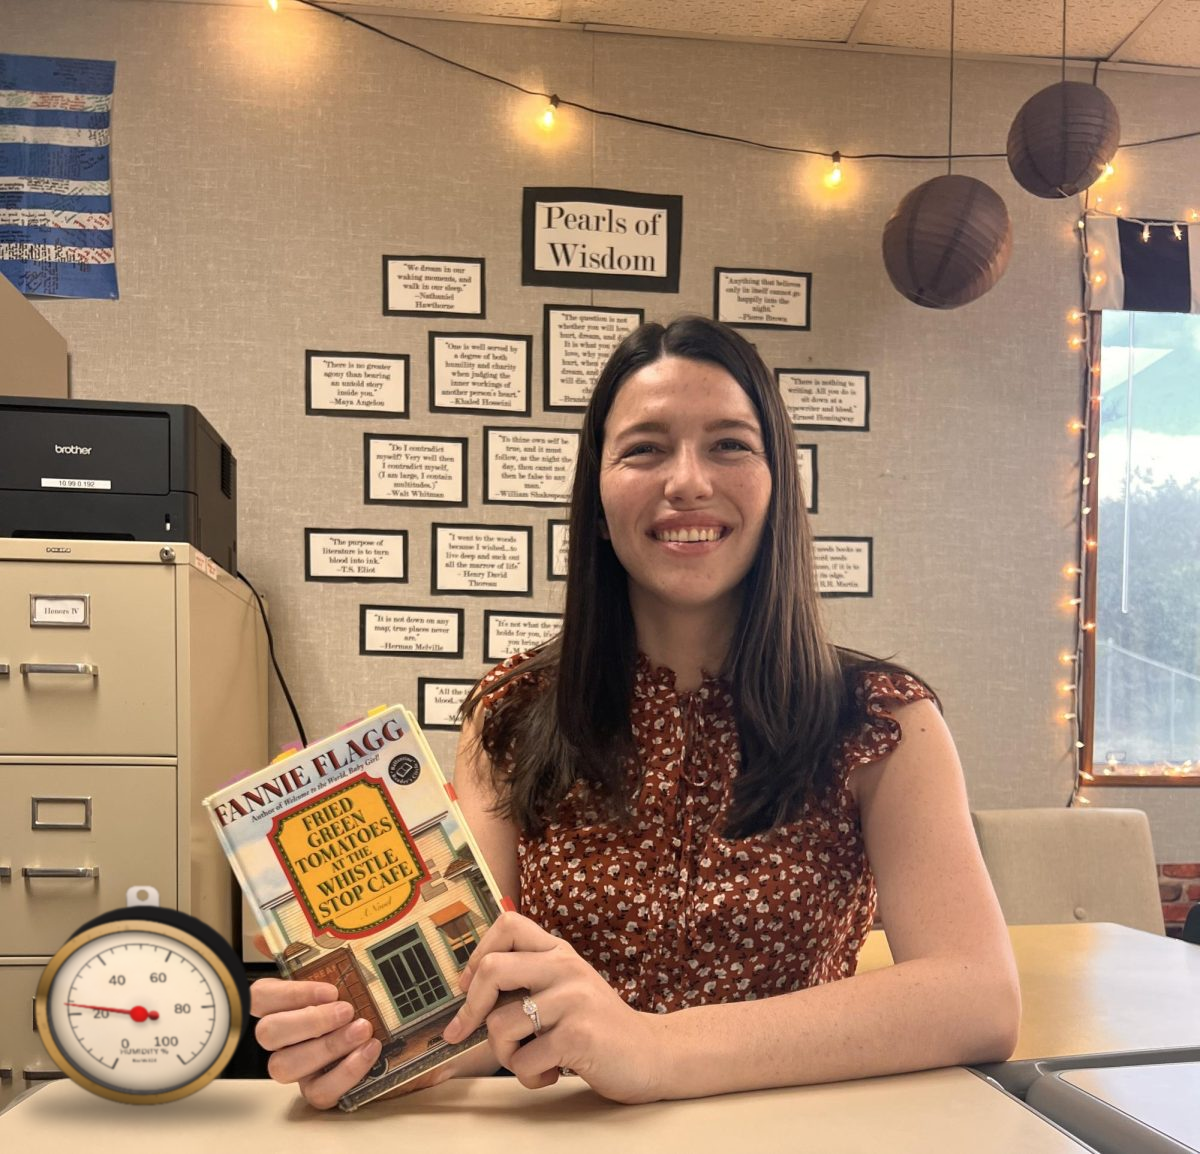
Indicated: 24
